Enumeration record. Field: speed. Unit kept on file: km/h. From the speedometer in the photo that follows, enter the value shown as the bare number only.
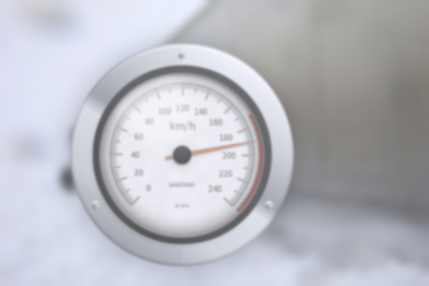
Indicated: 190
